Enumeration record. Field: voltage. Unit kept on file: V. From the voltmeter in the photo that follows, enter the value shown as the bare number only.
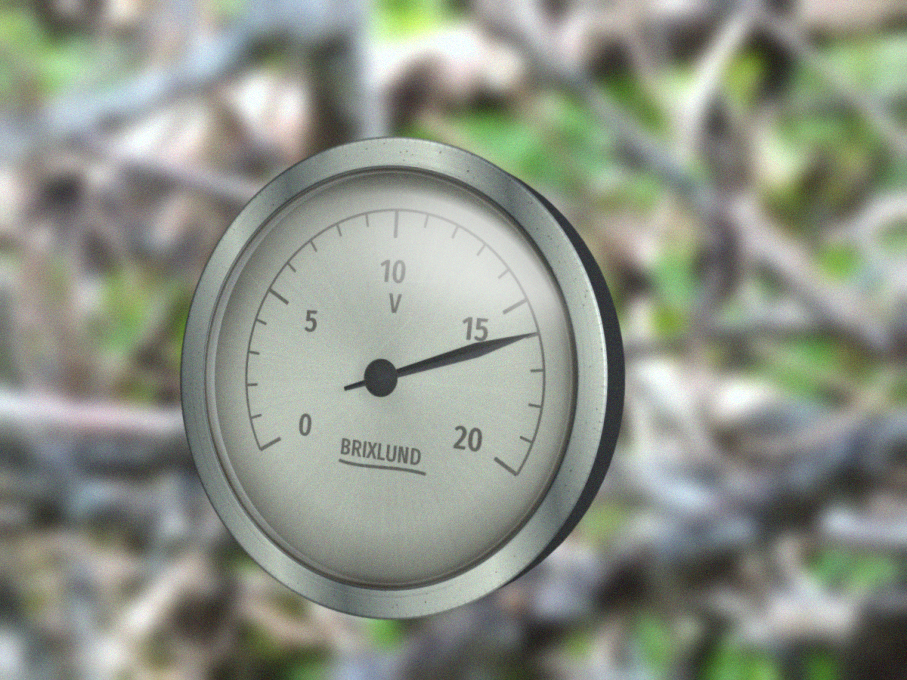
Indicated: 16
